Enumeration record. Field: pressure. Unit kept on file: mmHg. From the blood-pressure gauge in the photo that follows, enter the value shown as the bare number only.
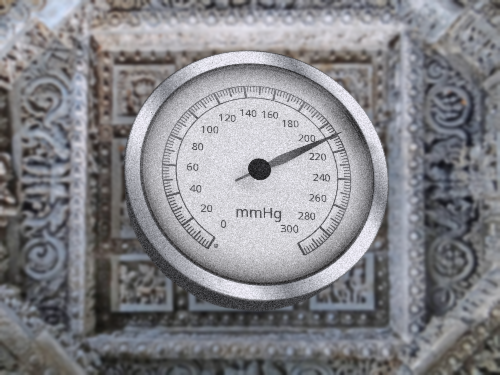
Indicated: 210
